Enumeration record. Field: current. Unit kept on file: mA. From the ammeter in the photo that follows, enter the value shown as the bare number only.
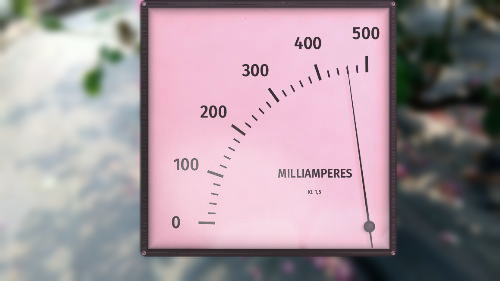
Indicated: 460
